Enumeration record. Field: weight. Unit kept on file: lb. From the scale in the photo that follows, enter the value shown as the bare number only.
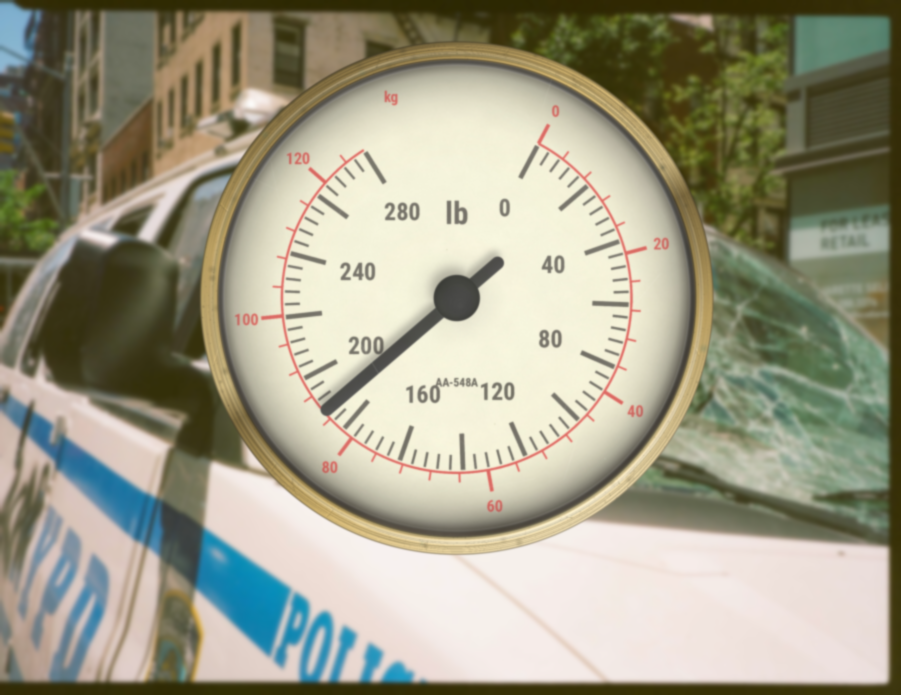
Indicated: 188
